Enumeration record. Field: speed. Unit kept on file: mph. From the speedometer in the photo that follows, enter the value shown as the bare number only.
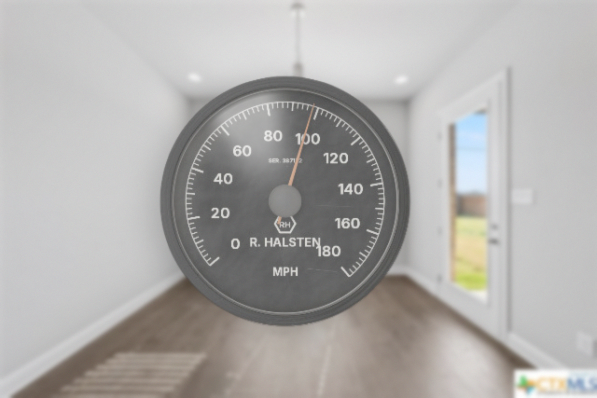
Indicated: 98
